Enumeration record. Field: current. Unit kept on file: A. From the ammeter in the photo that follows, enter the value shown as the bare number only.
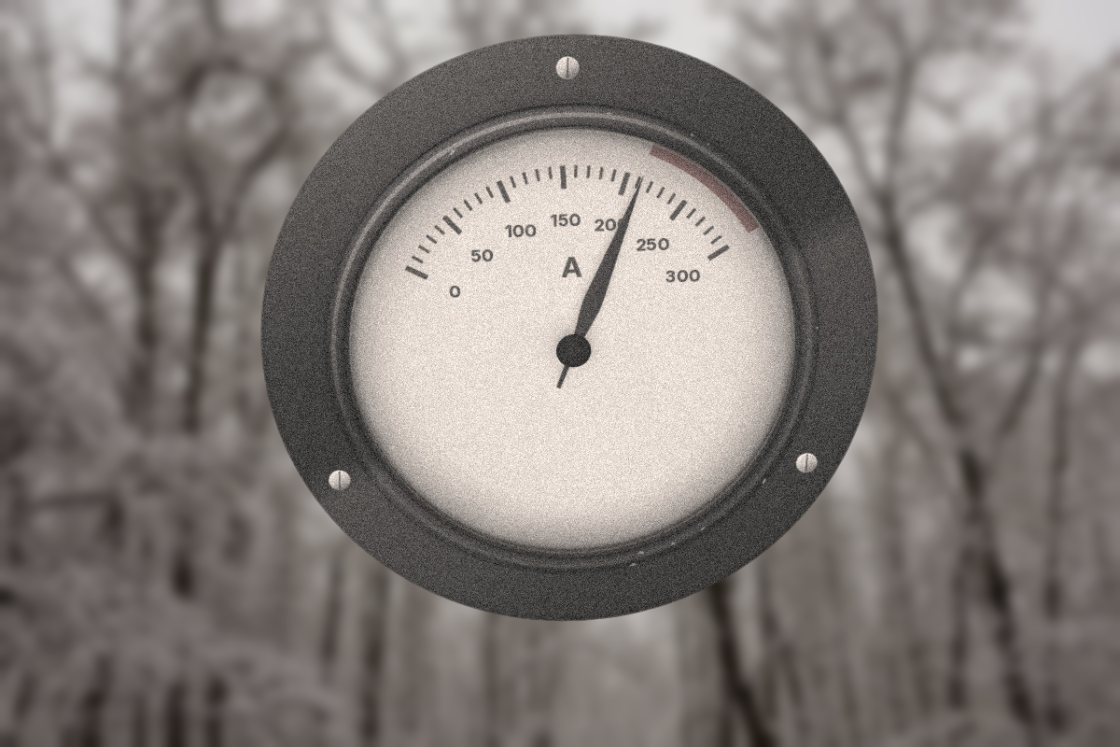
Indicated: 210
